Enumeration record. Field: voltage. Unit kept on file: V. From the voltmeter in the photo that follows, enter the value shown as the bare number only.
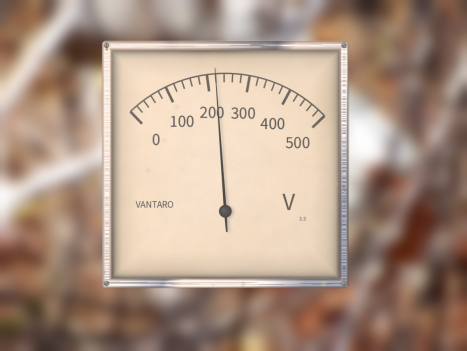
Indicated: 220
